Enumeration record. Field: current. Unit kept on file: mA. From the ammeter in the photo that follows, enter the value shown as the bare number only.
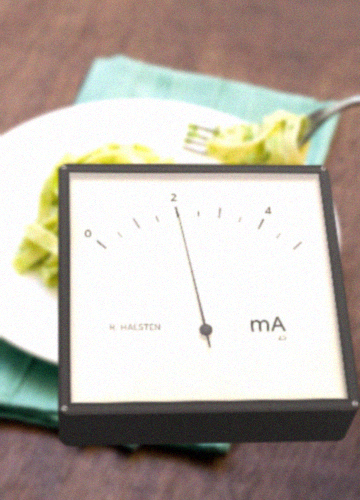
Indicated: 2
